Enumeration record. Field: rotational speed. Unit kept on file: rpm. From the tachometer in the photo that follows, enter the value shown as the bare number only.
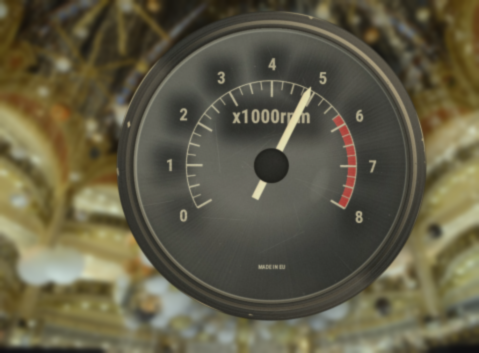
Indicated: 4875
